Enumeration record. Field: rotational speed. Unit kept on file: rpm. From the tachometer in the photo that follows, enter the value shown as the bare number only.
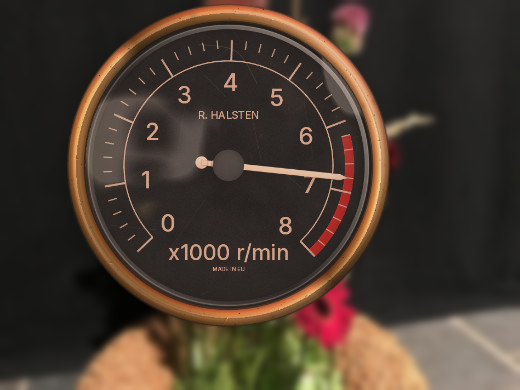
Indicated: 6800
